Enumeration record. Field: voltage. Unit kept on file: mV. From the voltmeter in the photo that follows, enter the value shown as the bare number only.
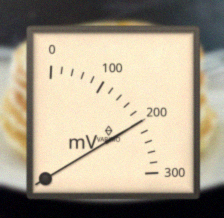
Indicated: 200
